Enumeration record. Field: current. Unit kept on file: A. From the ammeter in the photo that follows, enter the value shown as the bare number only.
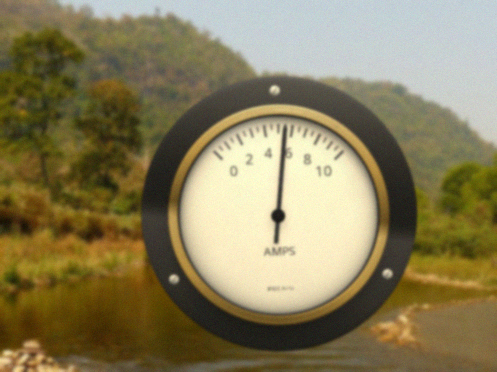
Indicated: 5.5
